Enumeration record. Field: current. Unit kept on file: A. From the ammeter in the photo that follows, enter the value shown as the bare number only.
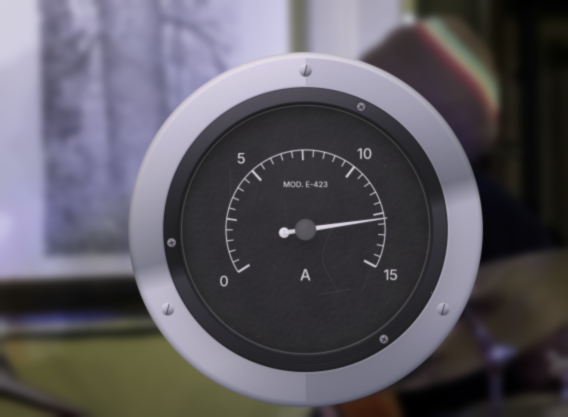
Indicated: 12.75
